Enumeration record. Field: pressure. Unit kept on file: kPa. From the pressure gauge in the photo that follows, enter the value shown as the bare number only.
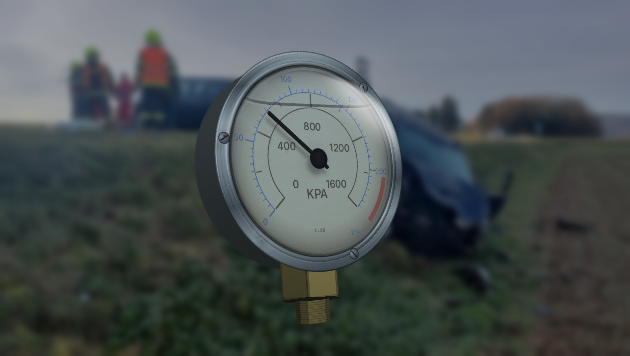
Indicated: 500
